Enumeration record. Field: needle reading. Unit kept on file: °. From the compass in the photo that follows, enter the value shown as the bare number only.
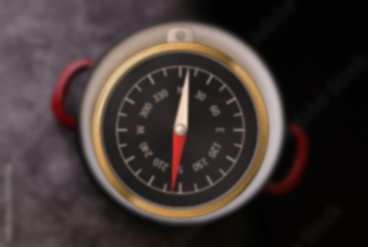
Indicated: 187.5
